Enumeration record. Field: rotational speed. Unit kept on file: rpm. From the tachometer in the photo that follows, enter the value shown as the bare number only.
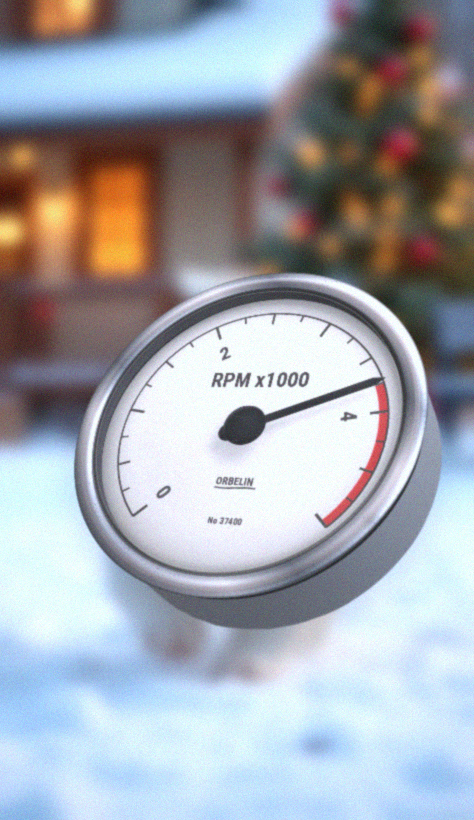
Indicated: 3750
